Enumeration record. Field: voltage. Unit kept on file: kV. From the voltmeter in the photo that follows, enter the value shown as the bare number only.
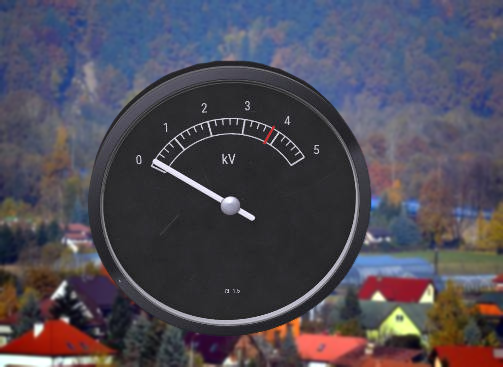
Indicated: 0.2
